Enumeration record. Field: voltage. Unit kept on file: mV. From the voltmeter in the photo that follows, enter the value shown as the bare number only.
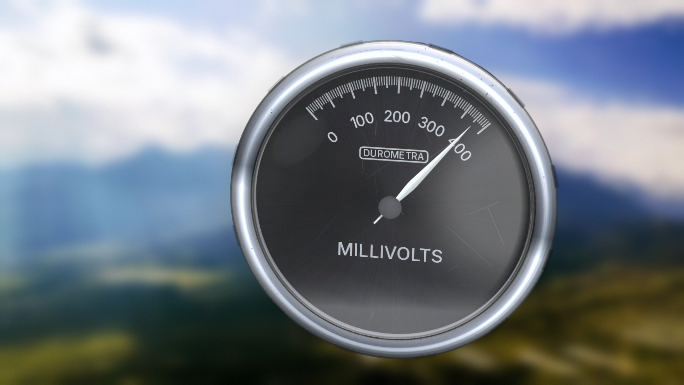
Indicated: 375
